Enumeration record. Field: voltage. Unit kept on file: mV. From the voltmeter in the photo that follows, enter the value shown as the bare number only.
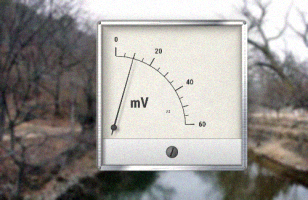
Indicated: 10
